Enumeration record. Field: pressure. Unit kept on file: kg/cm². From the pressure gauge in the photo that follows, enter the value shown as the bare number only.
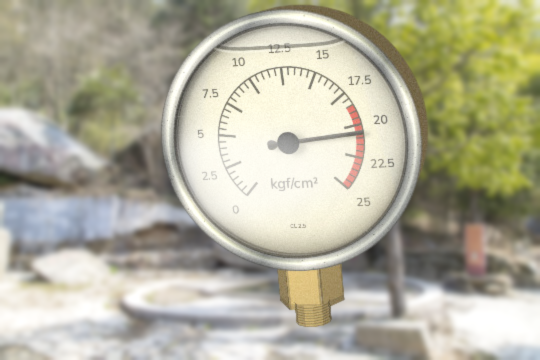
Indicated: 20.5
